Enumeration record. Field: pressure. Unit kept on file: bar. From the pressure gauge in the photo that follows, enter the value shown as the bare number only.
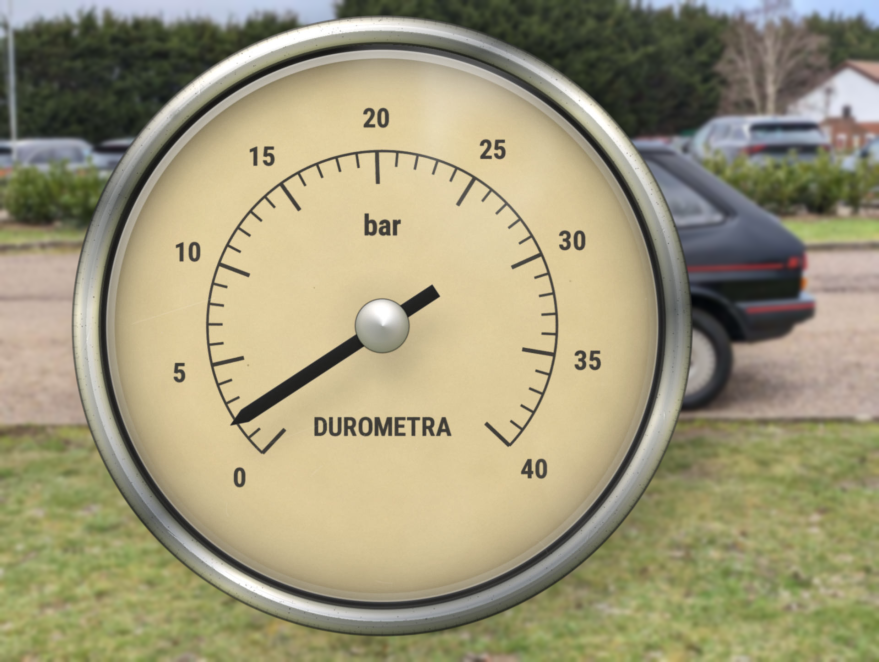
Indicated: 2
